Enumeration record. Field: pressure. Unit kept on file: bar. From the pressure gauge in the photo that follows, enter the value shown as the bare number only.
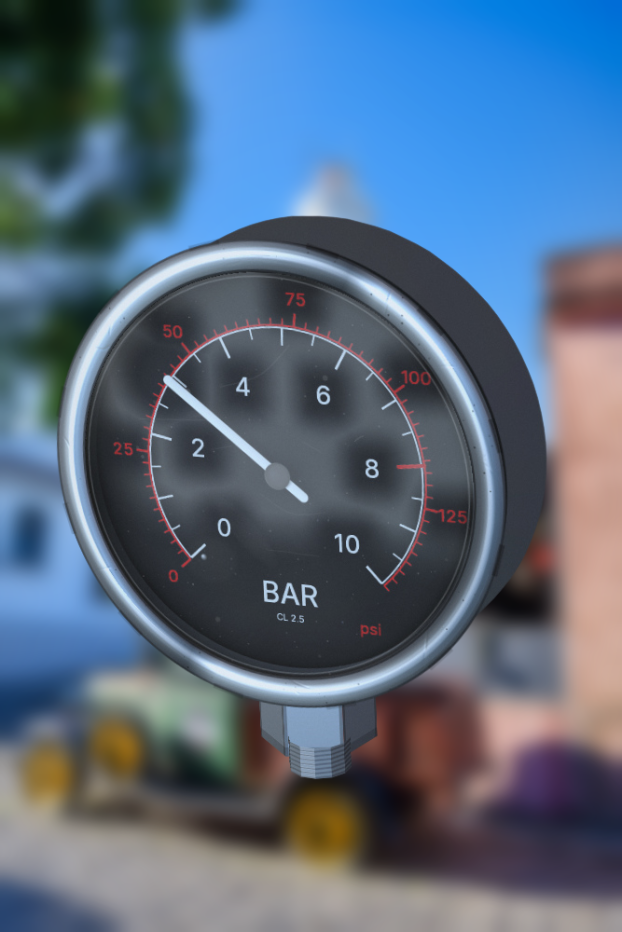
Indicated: 3
